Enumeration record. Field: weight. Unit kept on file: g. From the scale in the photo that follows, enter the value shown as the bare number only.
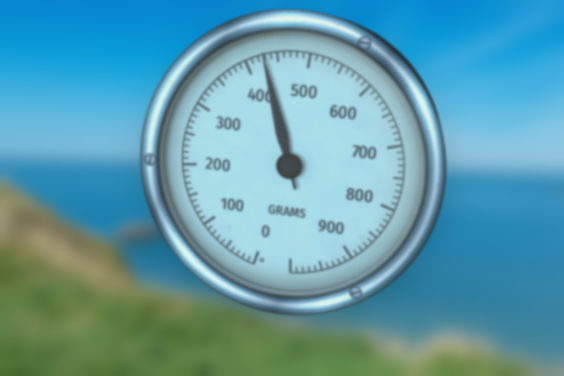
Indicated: 430
